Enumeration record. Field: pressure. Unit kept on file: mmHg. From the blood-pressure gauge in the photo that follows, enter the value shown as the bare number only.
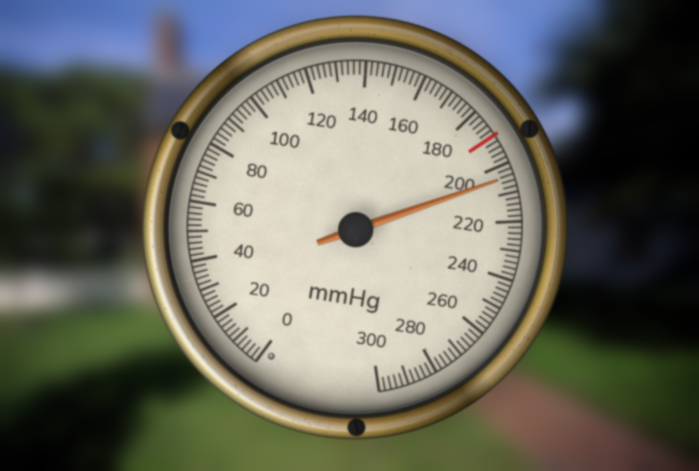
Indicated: 204
